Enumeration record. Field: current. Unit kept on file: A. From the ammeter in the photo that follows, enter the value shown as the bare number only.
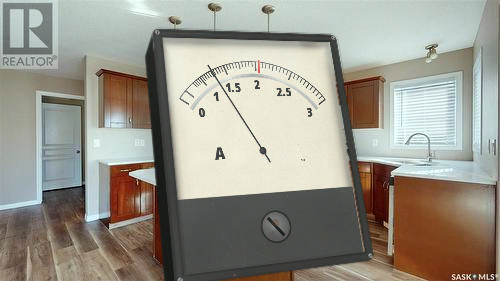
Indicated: 1.25
